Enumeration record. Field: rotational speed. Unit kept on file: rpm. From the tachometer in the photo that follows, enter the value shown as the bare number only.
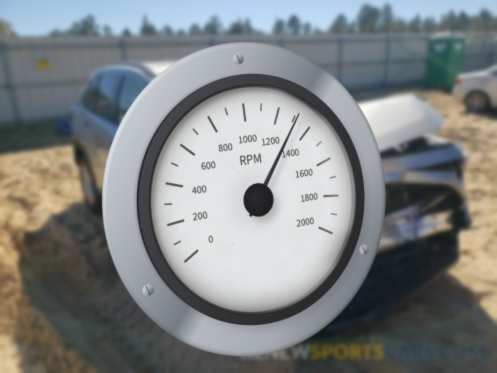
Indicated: 1300
